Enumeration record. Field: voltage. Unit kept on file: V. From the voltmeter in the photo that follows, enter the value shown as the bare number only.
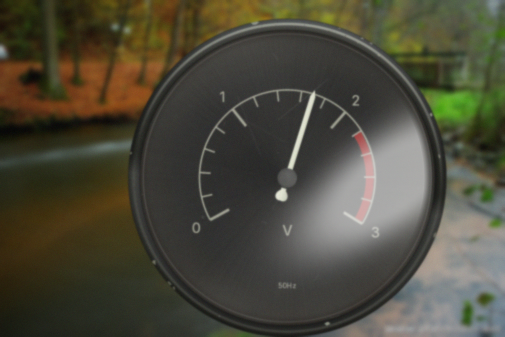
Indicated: 1.7
